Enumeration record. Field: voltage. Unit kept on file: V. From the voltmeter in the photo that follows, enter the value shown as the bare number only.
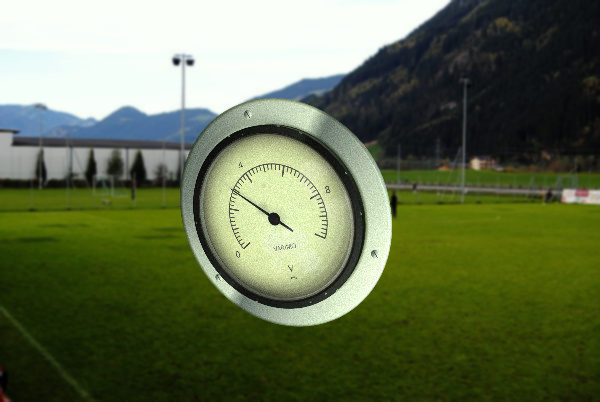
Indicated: 3
